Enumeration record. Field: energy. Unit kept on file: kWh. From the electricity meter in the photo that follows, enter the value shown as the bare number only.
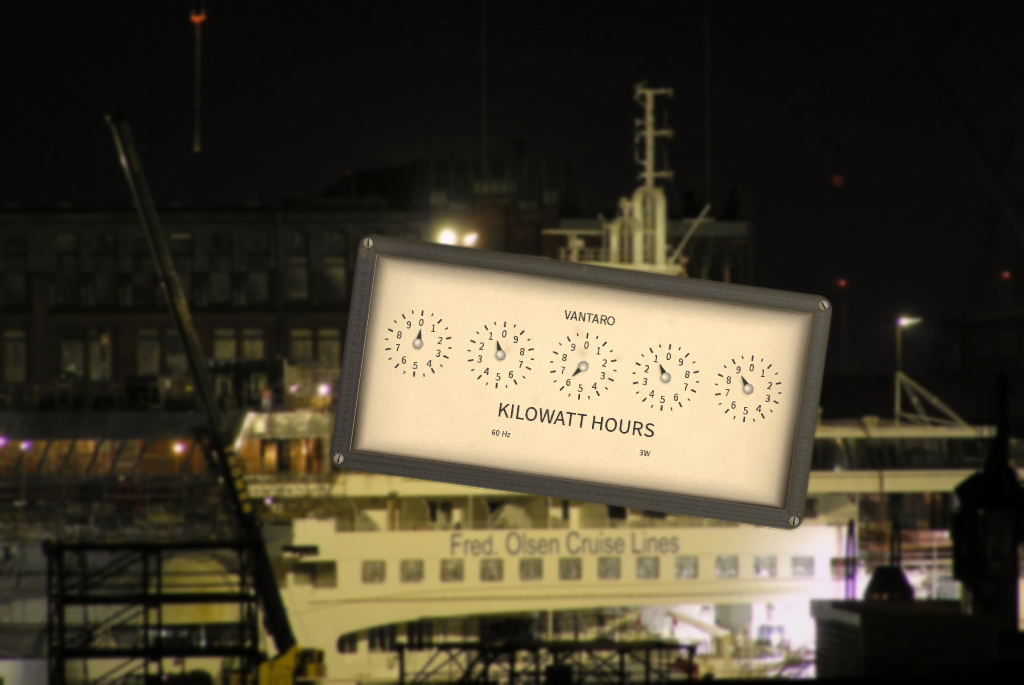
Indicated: 609
